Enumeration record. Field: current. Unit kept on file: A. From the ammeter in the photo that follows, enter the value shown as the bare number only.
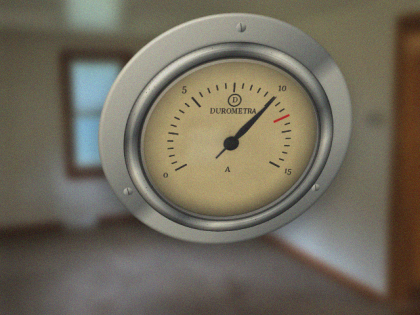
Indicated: 10
